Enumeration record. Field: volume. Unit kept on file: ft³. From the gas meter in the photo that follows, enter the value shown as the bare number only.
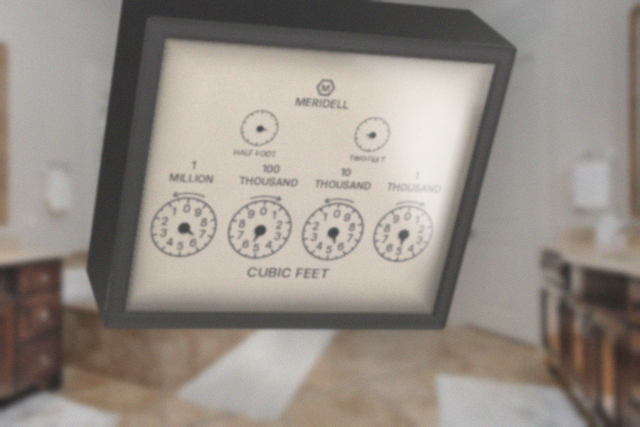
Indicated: 655500
